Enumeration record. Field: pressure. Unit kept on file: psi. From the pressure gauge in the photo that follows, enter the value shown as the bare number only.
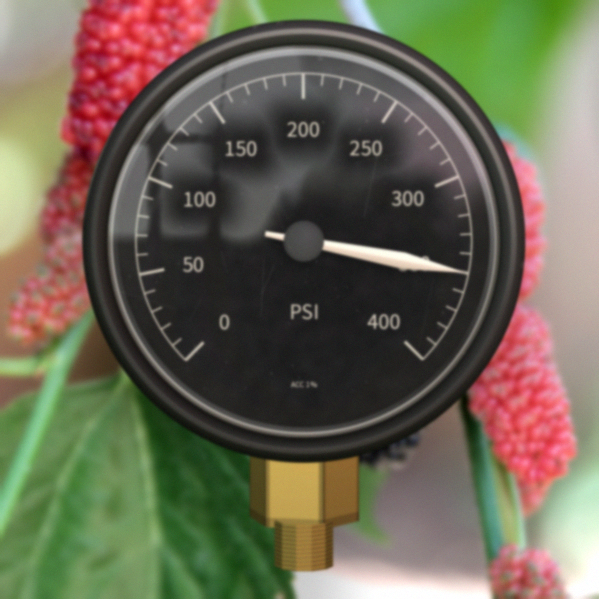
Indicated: 350
